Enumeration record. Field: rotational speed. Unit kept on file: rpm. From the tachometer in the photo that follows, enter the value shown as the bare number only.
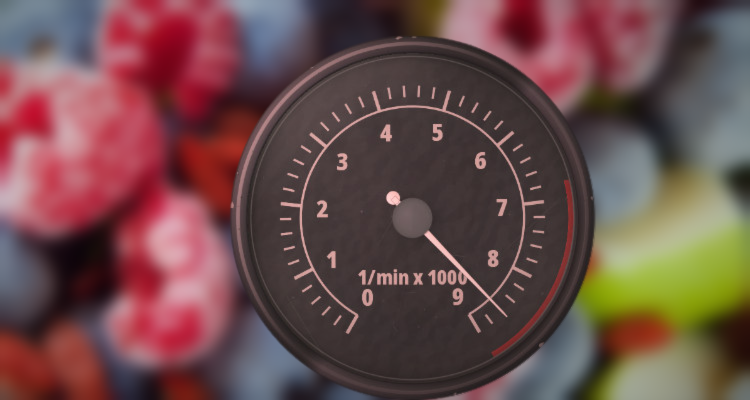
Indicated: 8600
